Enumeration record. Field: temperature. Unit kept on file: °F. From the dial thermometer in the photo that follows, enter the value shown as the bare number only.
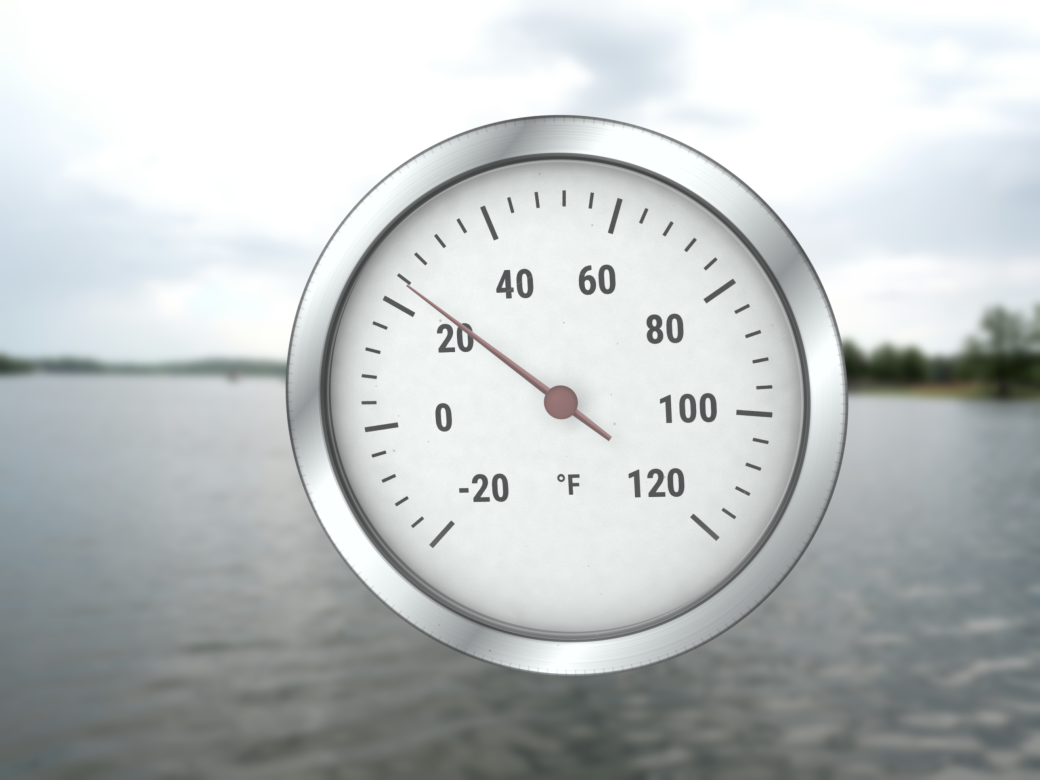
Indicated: 24
